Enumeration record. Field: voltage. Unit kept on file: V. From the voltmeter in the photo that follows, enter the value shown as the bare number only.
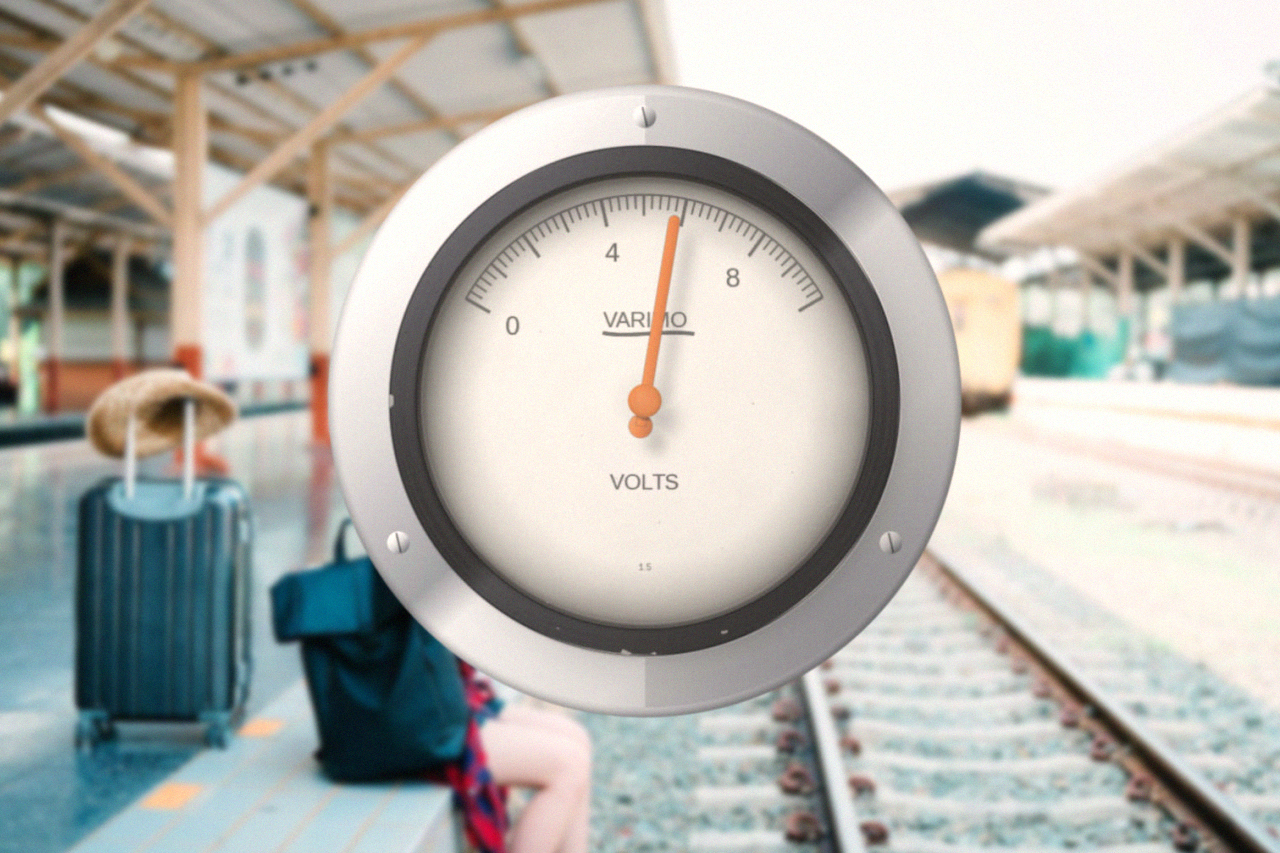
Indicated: 5.8
